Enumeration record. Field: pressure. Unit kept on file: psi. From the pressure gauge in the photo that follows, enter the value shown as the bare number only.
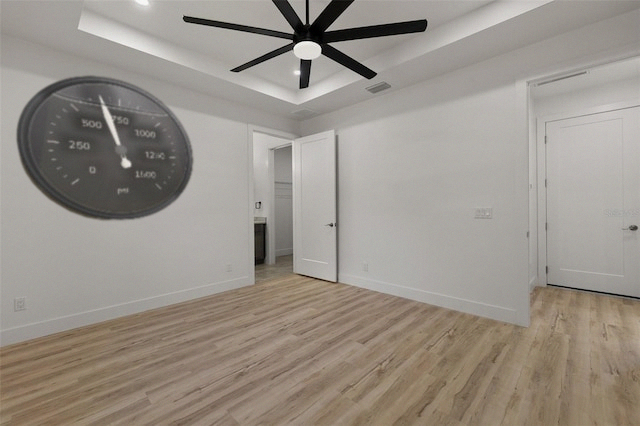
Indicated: 650
